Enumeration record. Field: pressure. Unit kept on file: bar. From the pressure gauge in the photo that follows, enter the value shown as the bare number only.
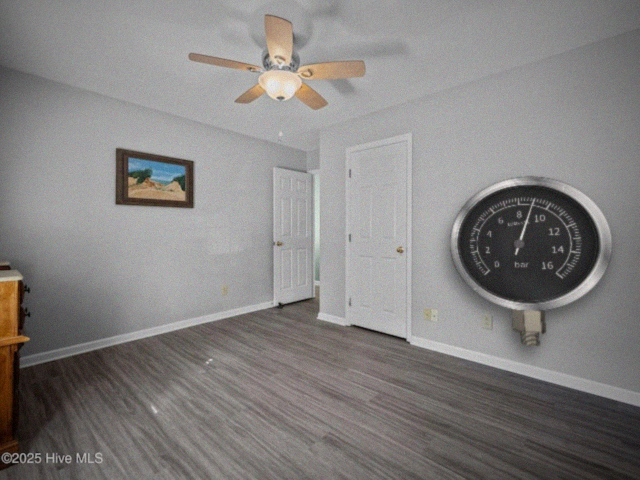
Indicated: 9
